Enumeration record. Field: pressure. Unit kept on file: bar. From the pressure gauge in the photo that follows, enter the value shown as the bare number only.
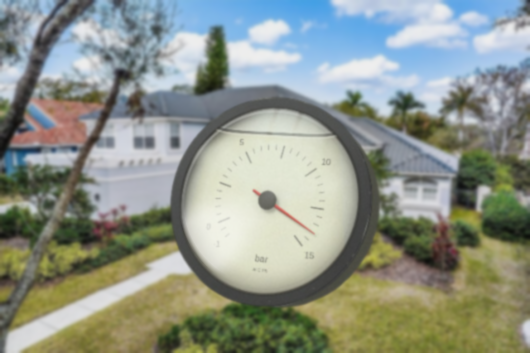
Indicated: 14
